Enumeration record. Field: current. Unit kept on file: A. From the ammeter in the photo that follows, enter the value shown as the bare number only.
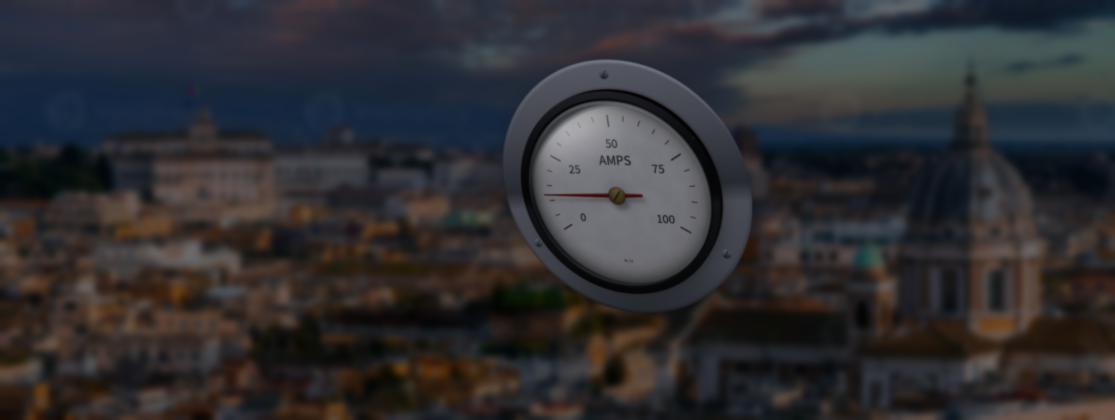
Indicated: 12.5
